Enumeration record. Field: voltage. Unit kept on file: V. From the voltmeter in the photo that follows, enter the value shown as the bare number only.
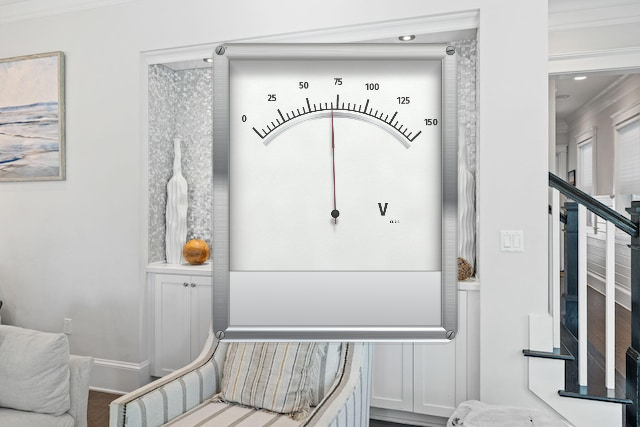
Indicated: 70
